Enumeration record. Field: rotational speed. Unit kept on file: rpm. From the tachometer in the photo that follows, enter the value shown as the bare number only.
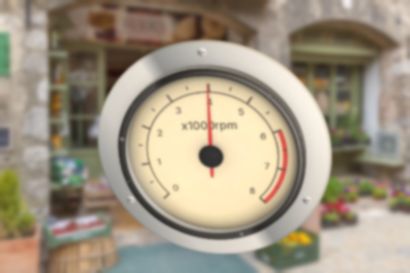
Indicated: 4000
